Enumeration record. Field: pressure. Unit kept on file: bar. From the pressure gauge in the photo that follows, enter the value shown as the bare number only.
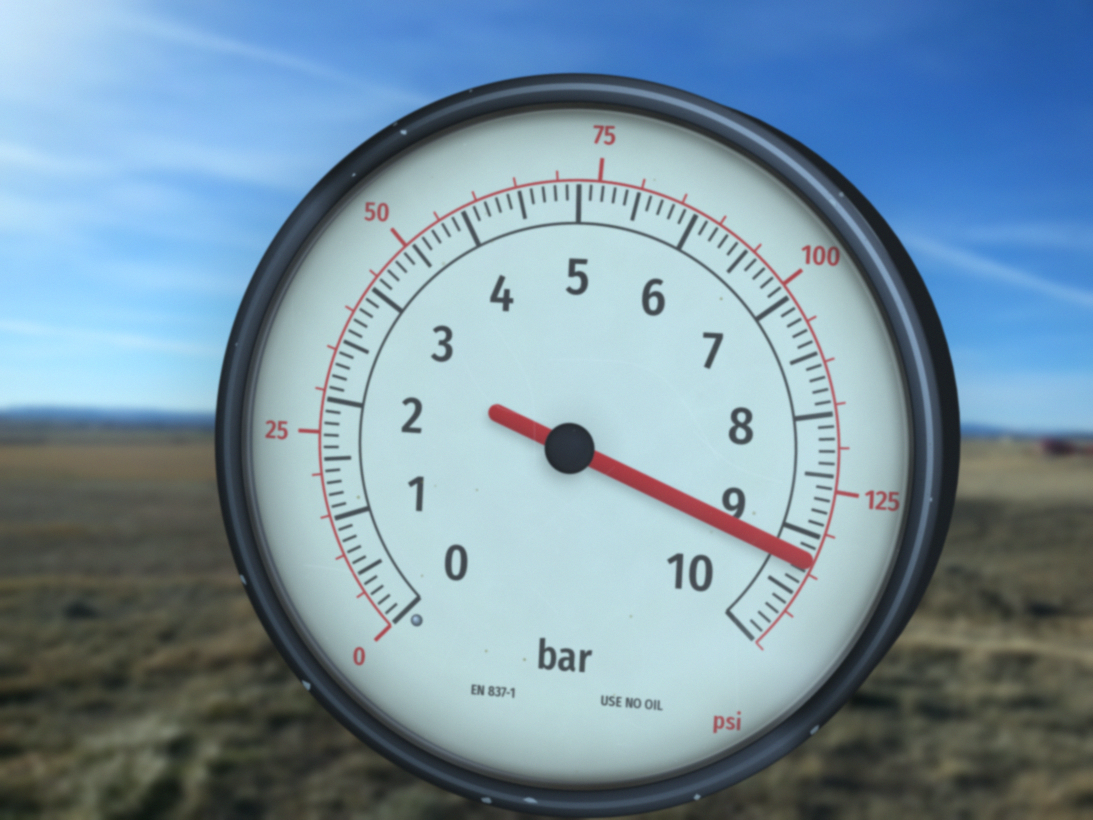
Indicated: 9.2
